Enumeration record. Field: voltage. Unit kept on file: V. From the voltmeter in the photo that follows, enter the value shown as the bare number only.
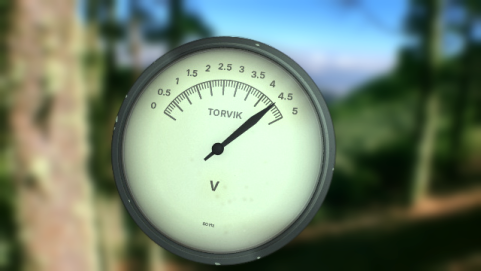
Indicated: 4.5
